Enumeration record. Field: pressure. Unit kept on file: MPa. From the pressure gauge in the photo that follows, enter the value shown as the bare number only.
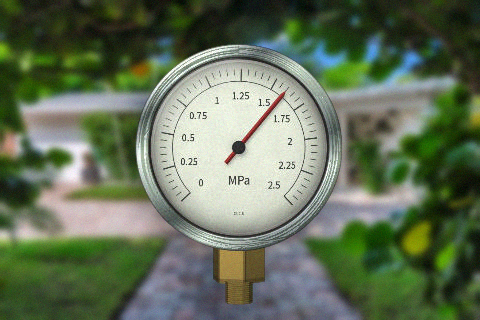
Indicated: 1.6
